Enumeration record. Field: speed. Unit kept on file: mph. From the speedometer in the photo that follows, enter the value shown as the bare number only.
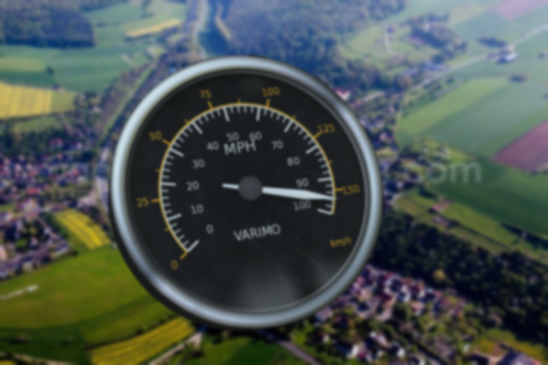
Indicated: 96
